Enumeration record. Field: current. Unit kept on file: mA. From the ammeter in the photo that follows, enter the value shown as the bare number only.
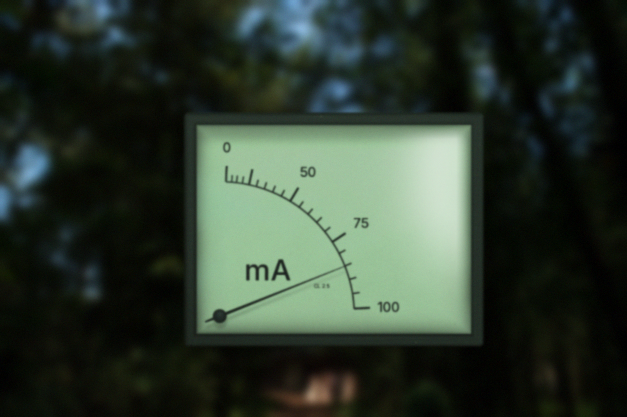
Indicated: 85
